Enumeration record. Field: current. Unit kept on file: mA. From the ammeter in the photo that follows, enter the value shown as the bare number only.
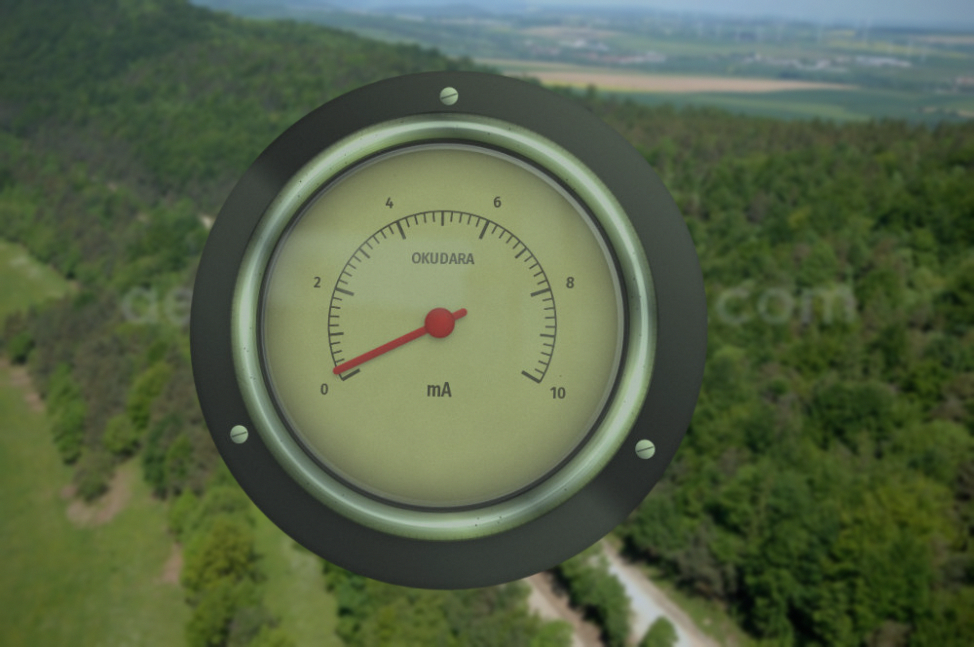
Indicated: 0.2
